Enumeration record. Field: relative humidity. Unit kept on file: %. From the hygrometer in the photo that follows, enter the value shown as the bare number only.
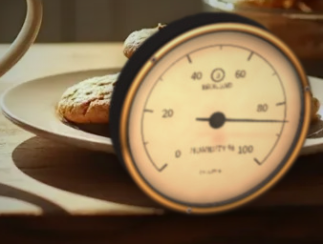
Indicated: 85
